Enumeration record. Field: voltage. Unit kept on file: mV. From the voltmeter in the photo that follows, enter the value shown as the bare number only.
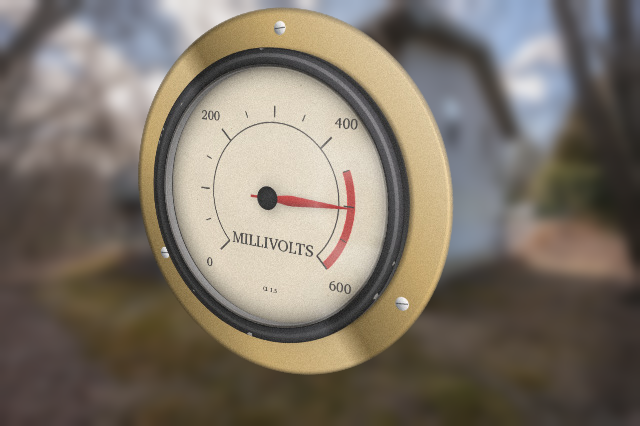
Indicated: 500
